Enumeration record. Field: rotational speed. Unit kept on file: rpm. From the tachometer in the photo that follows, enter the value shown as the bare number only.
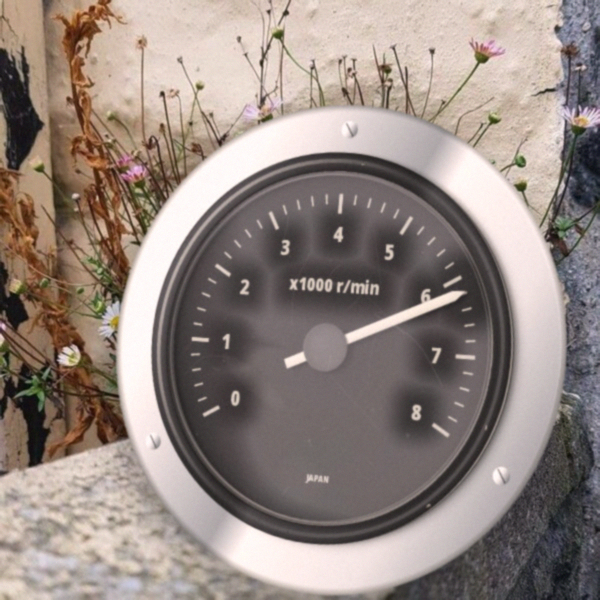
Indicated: 6200
